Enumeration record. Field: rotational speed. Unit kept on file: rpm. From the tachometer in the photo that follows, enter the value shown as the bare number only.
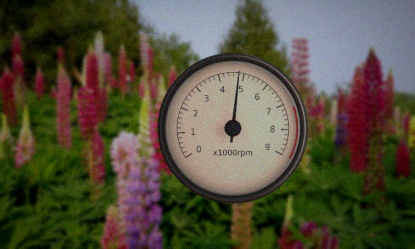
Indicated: 4800
